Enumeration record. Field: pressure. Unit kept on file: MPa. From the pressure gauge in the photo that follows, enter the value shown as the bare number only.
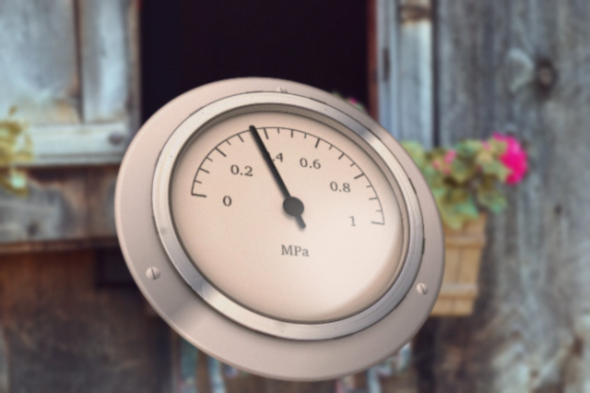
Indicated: 0.35
